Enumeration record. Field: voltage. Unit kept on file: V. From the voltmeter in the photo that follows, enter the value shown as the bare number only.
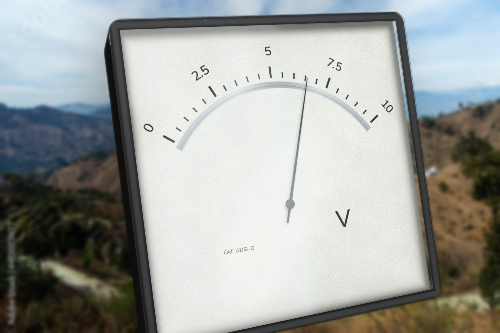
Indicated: 6.5
